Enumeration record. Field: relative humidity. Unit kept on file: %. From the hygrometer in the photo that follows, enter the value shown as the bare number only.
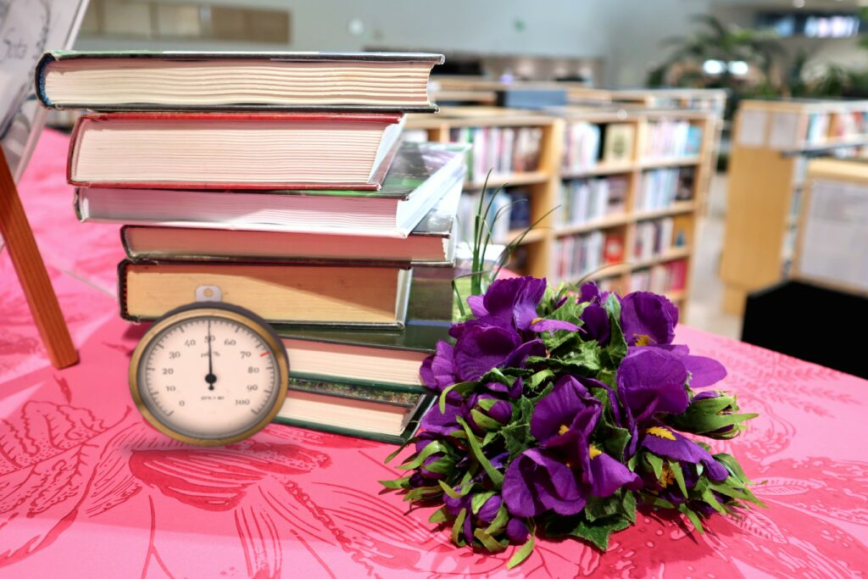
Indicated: 50
